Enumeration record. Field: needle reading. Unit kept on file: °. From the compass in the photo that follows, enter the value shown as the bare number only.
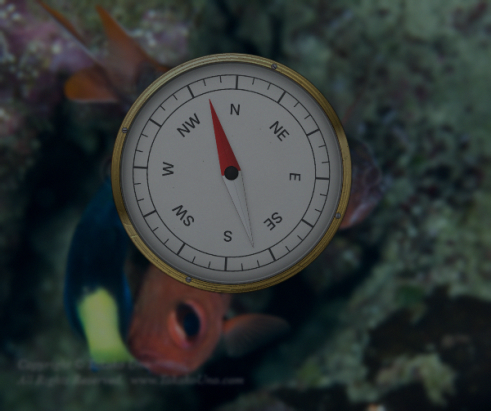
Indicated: 340
